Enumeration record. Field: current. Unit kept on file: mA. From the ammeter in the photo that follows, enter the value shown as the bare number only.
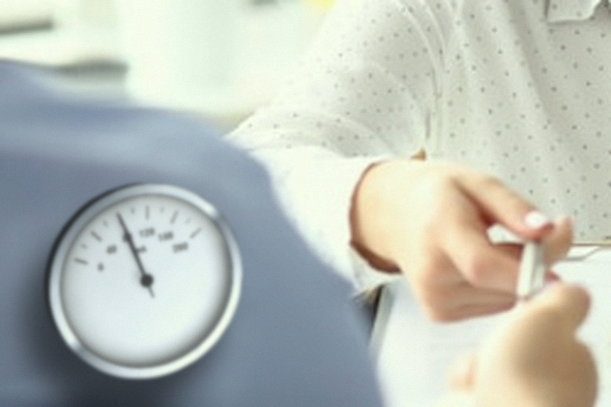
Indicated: 80
